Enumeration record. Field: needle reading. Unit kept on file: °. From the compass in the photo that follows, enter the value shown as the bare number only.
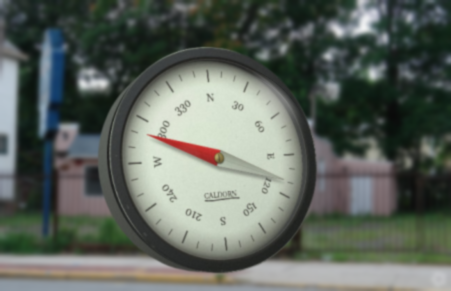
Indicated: 290
